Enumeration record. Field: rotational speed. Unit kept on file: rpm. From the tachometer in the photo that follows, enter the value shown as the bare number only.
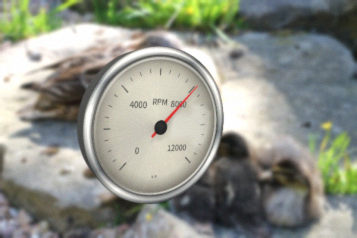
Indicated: 8000
